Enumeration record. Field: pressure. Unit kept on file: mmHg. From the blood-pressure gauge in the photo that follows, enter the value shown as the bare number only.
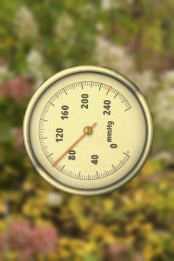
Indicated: 90
